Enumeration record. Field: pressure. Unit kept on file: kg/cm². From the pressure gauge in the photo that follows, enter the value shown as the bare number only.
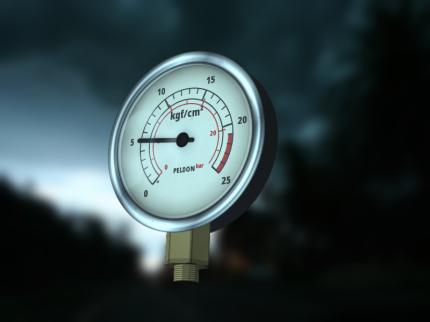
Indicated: 5
